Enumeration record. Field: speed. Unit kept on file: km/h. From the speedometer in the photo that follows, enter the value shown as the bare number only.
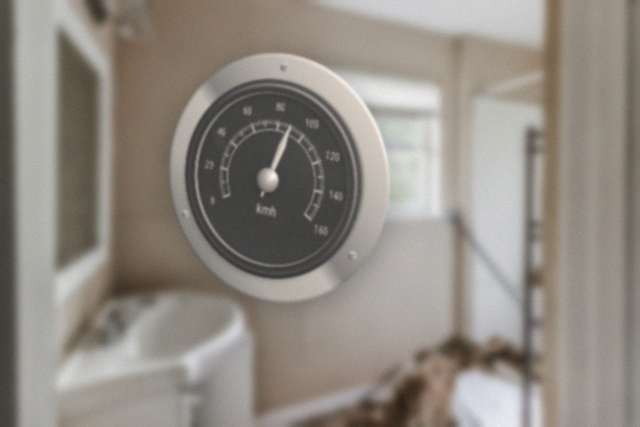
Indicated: 90
